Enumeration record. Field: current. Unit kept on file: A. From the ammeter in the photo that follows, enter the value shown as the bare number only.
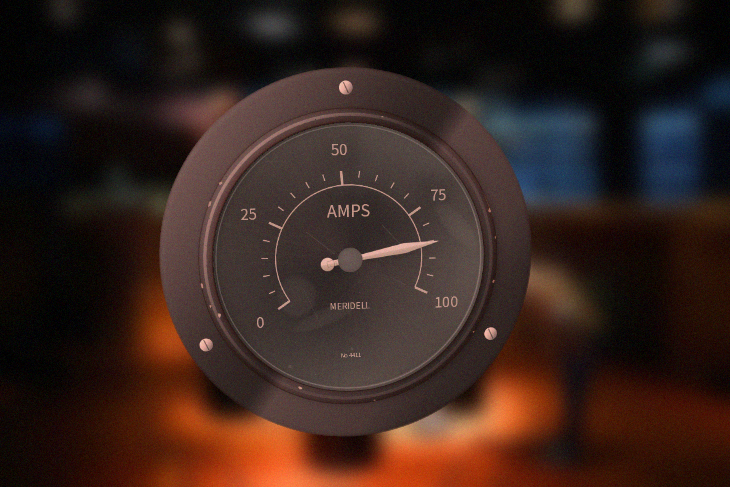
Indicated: 85
